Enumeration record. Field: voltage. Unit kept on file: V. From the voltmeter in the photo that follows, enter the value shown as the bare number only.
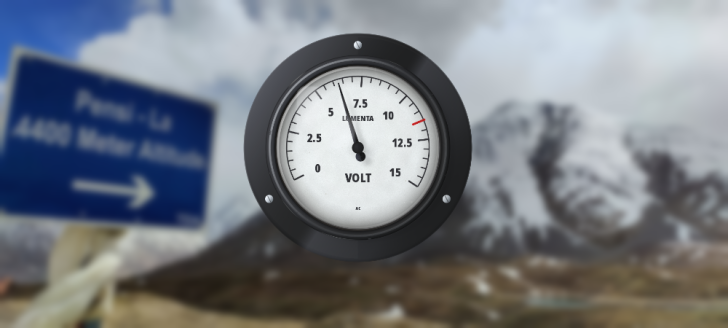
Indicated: 6.25
